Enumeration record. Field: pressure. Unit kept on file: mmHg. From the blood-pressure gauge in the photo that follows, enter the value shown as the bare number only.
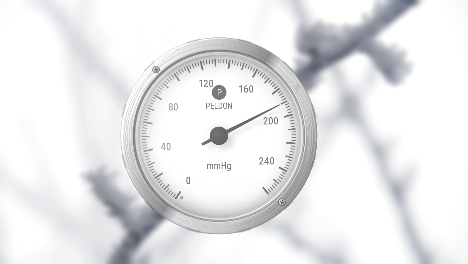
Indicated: 190
